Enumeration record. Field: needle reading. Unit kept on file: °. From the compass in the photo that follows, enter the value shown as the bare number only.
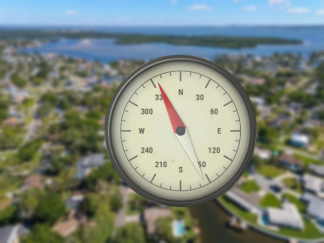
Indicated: 335
